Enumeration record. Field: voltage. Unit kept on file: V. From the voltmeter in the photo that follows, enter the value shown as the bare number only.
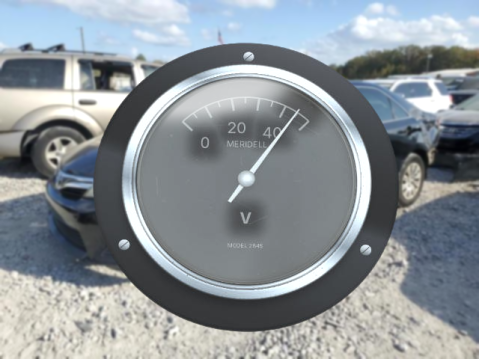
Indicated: 45
